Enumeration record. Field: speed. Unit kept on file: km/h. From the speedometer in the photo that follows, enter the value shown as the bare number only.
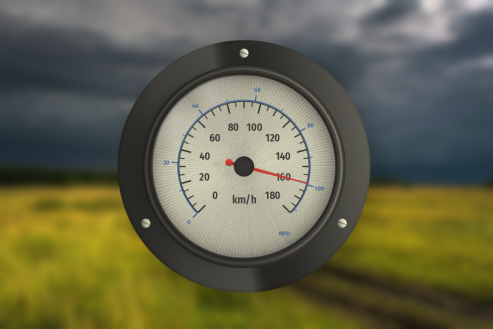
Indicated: 160
